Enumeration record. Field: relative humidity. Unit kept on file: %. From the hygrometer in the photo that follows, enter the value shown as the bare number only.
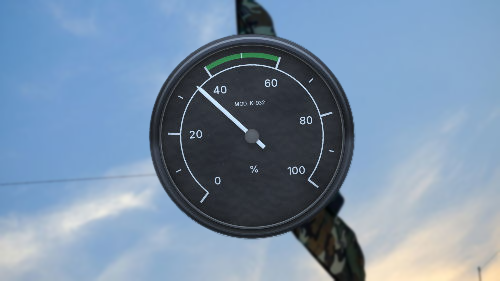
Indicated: 35
